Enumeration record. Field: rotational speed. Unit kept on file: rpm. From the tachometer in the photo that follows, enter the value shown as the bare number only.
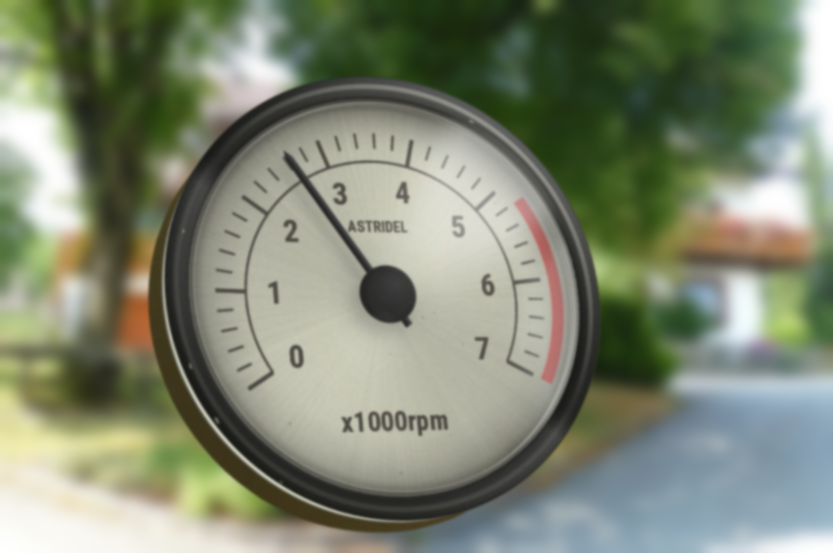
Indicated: 2600
